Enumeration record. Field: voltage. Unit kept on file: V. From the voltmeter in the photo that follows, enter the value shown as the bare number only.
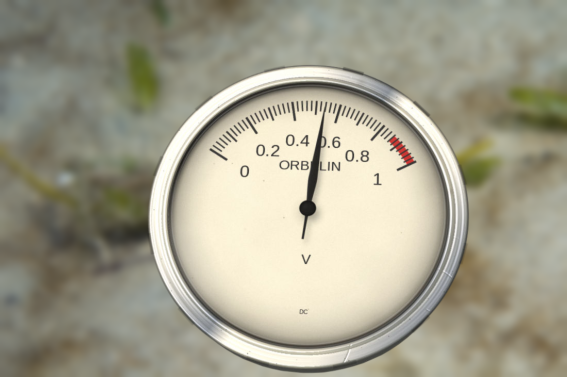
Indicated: 0.54
